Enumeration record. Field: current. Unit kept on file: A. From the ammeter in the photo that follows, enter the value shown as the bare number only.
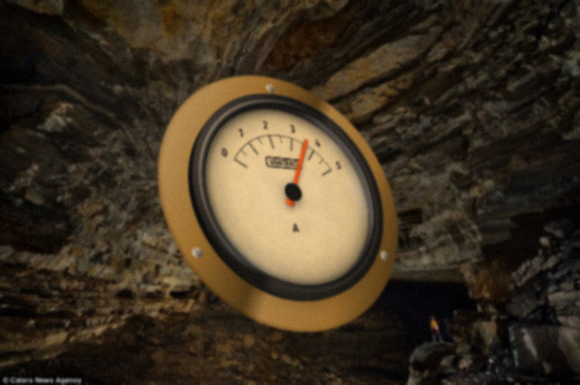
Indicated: 3.5
